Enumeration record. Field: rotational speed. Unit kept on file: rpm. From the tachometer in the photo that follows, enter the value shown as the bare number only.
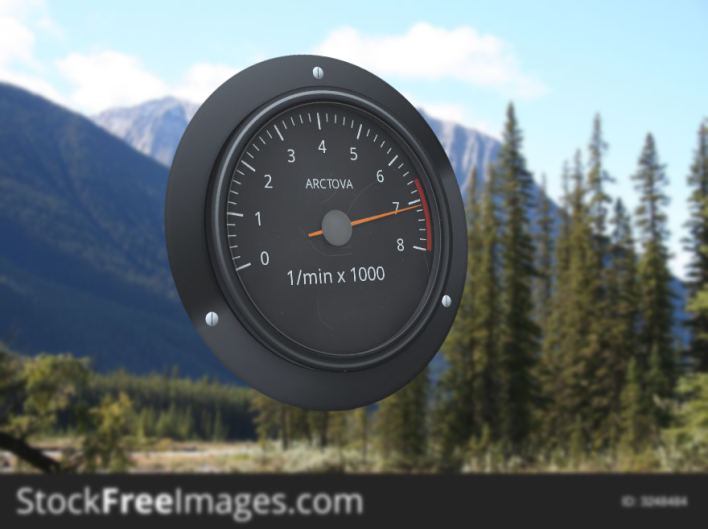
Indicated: 7100
